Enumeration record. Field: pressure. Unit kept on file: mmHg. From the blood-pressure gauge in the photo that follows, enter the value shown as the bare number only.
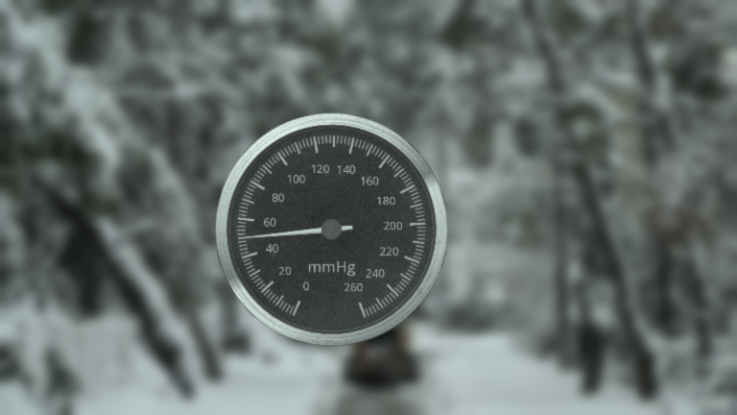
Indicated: 50
